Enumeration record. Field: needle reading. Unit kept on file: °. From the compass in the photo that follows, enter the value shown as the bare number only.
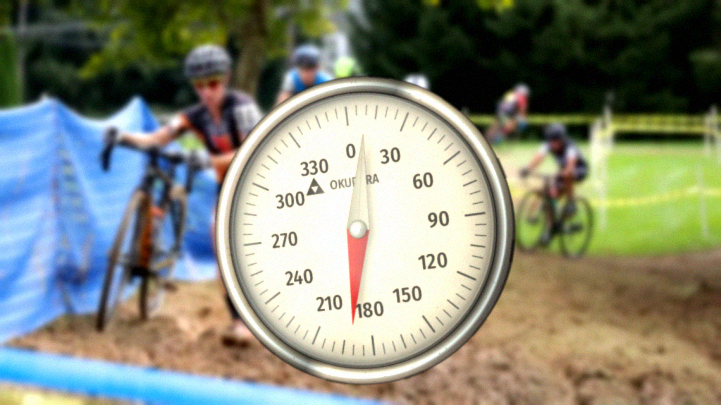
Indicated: 190
